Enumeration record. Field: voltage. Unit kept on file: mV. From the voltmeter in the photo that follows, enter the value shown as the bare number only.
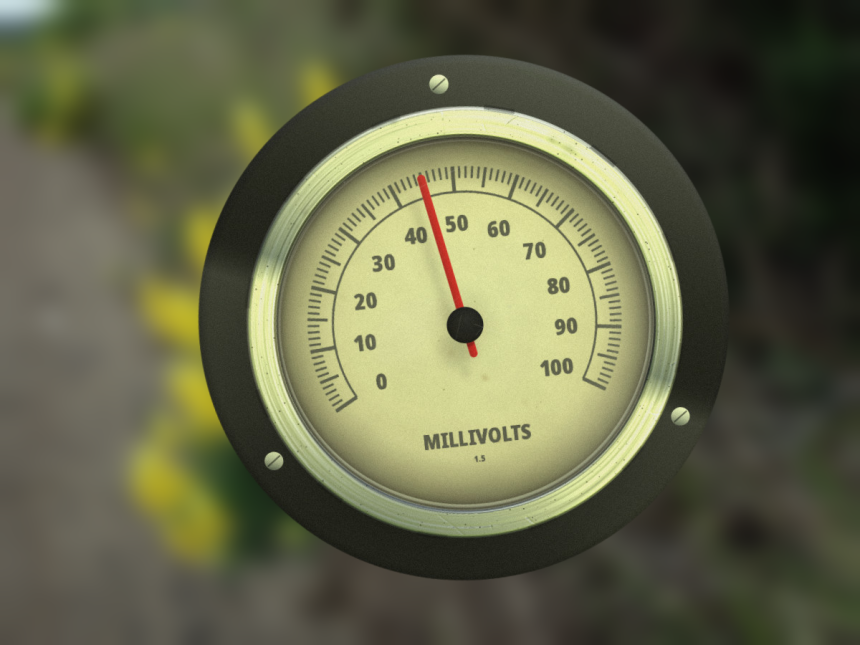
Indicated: 45
